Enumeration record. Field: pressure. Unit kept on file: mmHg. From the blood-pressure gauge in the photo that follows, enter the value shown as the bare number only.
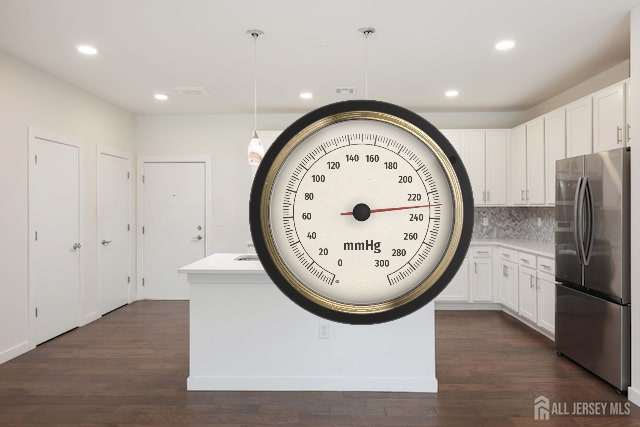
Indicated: 230
